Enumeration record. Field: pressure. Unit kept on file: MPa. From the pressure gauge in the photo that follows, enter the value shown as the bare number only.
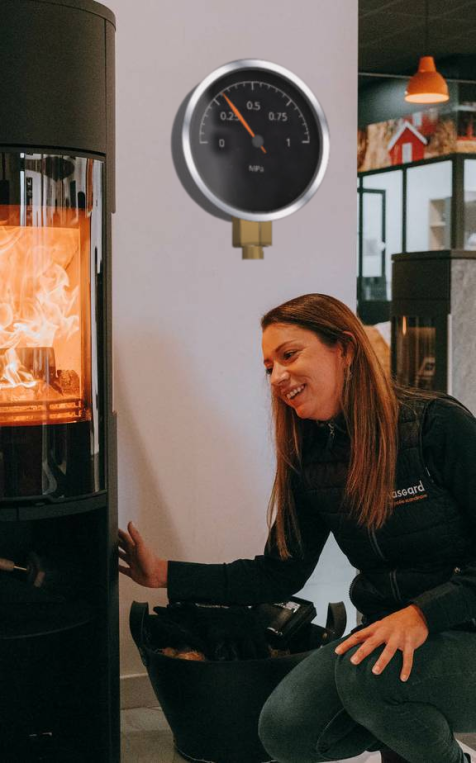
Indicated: 0.3
